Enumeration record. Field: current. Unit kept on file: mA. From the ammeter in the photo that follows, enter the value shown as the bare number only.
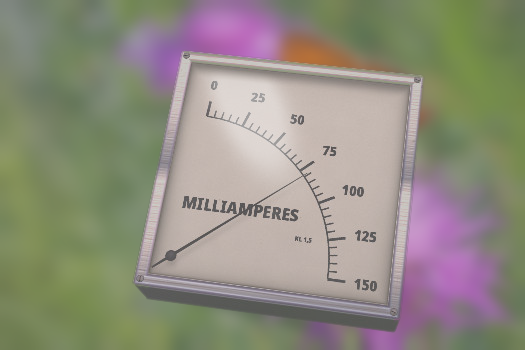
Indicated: 80
